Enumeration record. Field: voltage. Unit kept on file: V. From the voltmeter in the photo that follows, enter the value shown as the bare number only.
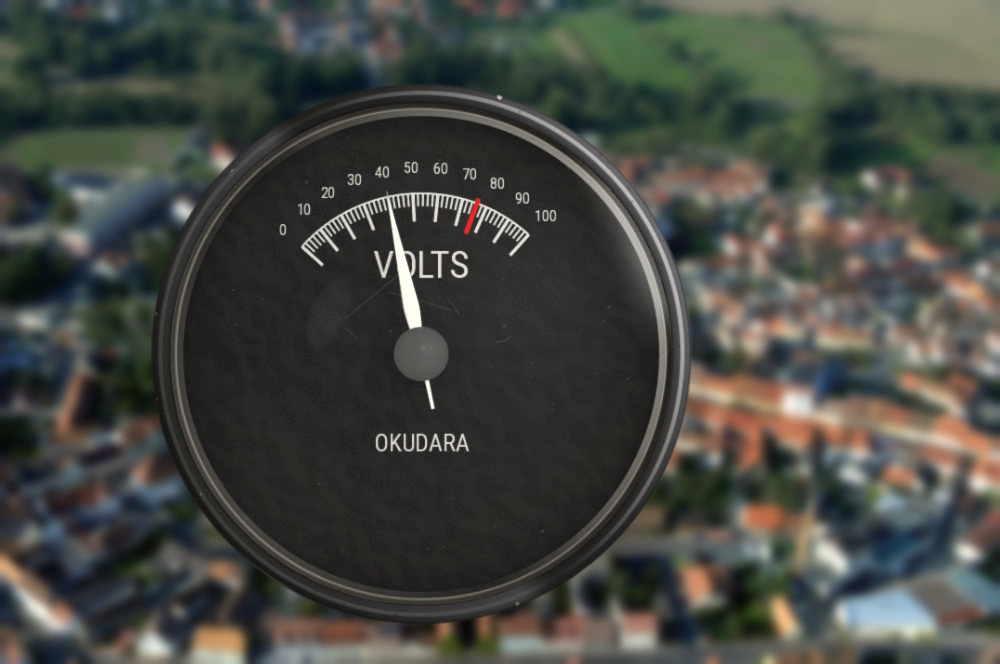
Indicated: 40
